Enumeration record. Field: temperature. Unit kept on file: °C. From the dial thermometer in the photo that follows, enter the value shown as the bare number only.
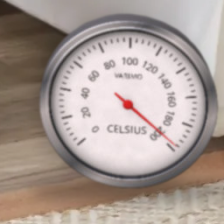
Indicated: 196
